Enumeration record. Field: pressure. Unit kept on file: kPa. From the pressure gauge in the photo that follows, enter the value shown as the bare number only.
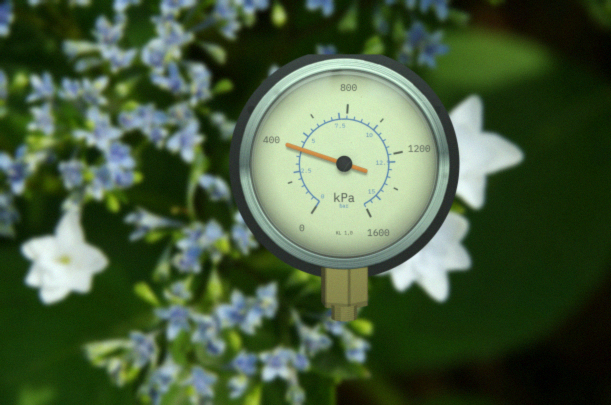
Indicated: 400
